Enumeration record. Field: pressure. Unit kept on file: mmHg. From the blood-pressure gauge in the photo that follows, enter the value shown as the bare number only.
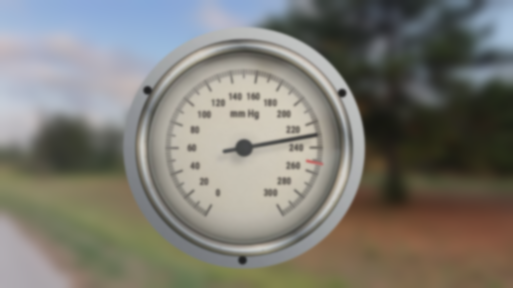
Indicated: 230
